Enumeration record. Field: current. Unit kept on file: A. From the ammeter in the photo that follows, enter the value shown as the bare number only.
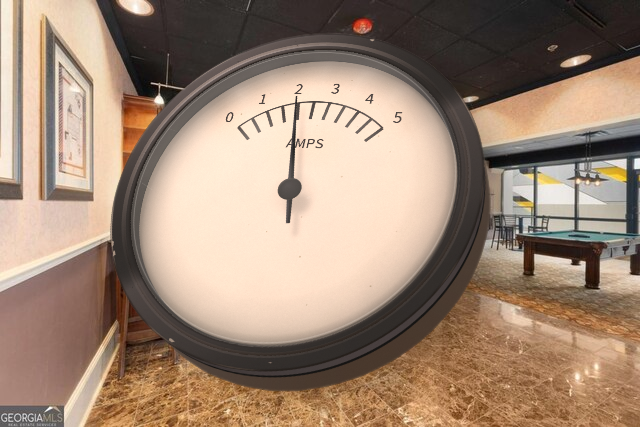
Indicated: 2
